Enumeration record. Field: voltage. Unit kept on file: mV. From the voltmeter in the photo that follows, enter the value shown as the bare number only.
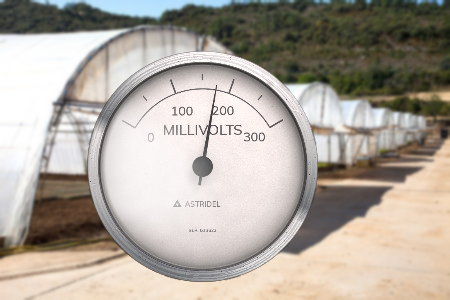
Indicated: 175
